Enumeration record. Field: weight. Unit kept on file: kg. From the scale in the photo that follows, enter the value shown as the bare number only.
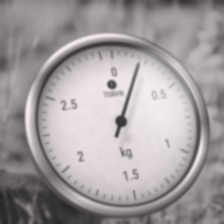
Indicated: 0.2
